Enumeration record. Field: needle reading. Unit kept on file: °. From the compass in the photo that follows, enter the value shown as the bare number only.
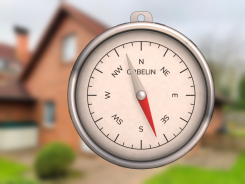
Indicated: 160
